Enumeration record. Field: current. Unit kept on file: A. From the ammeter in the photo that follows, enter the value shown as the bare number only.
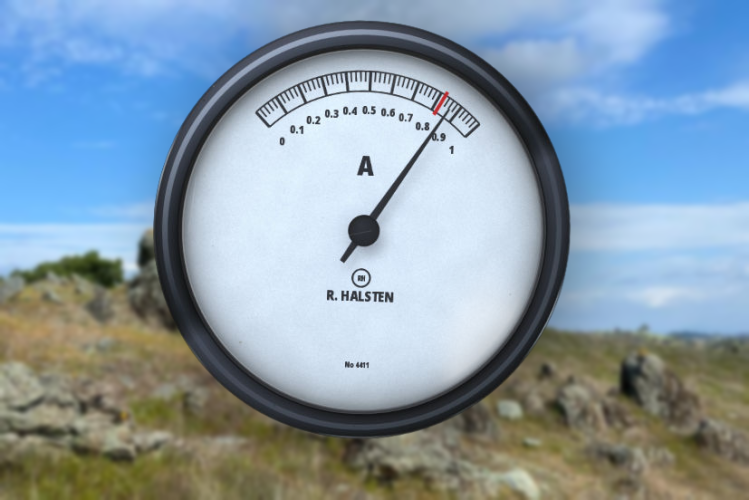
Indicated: 0.86
